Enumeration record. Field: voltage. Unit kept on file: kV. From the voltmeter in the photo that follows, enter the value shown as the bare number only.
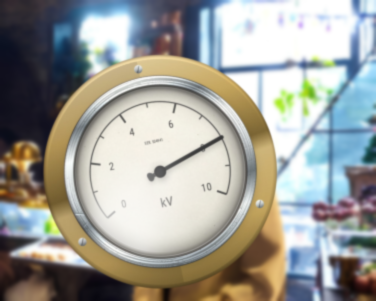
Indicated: 8
